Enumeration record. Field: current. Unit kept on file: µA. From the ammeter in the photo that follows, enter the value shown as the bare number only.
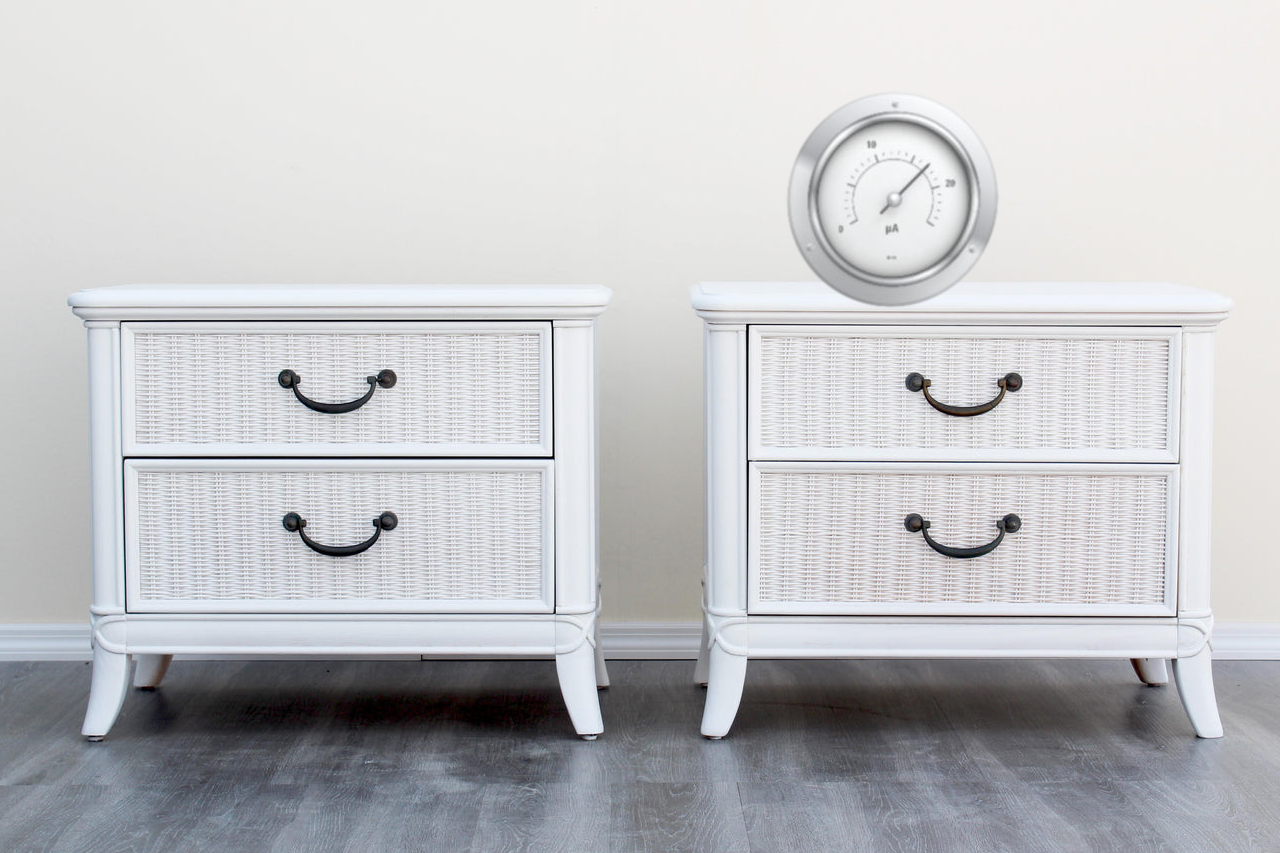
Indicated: 17
